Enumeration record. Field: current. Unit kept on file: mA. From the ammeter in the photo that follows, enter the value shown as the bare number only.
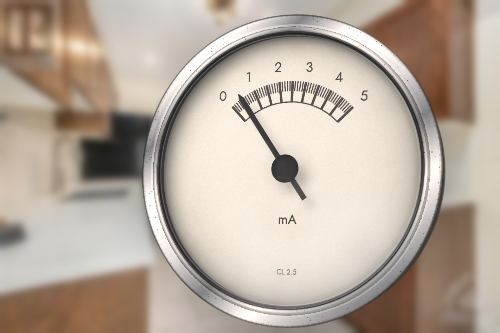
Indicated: 0.5
